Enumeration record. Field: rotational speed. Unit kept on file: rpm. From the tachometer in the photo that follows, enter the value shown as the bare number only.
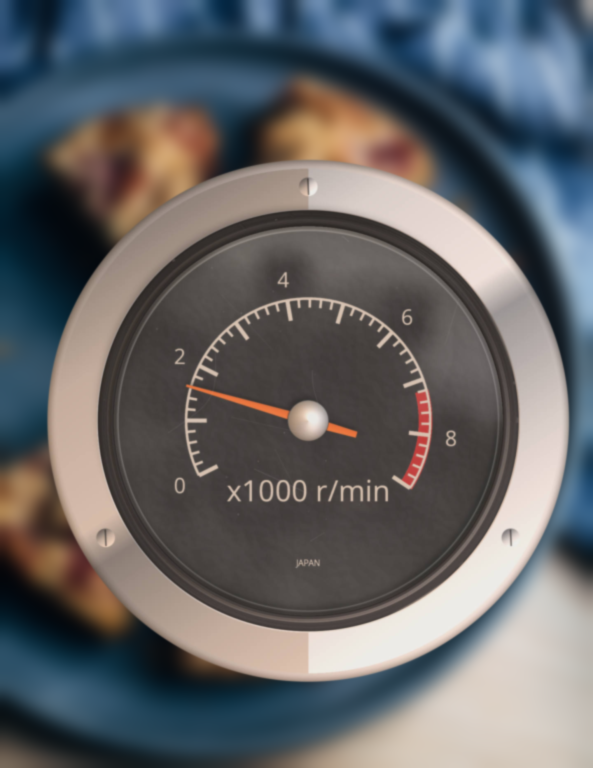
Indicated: 1600
